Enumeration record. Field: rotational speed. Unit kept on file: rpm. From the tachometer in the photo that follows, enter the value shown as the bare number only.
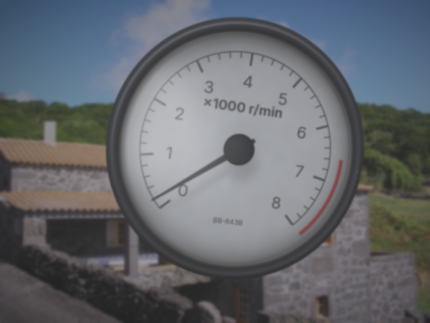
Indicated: 200
